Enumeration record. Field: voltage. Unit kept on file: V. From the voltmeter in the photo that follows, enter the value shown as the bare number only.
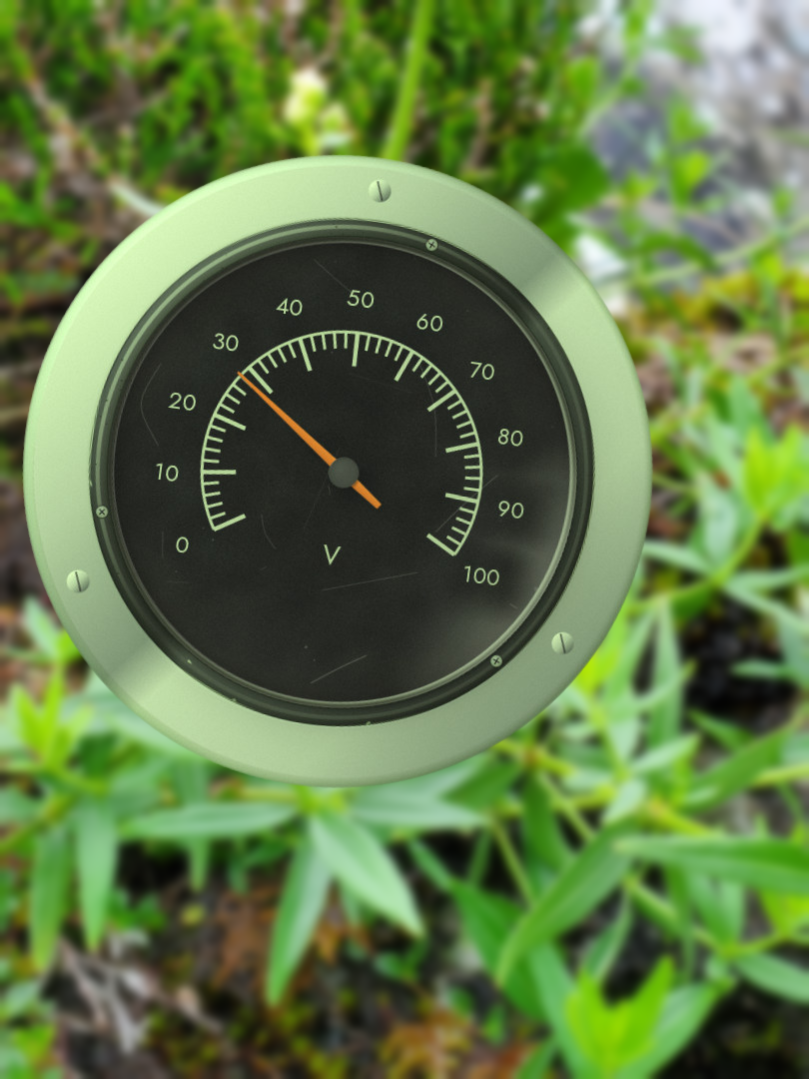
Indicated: 28
